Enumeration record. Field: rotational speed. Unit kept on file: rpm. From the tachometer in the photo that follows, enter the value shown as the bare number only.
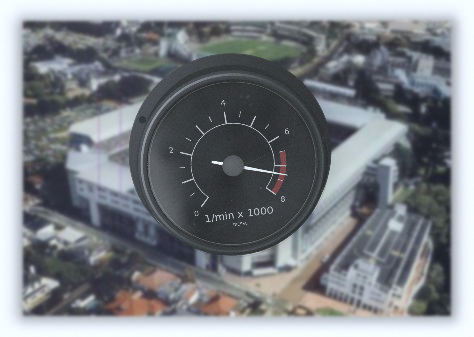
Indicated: 7250
